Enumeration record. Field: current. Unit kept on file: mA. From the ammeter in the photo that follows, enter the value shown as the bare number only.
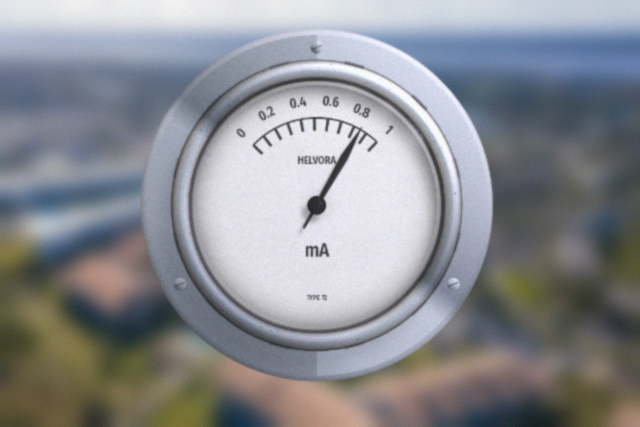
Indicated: 0.85
